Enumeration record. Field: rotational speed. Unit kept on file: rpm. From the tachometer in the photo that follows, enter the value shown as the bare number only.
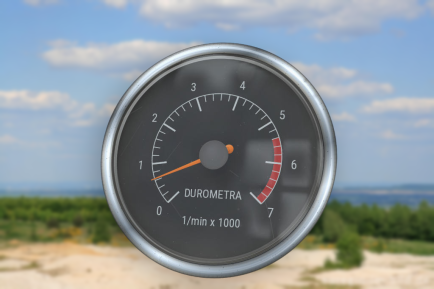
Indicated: 600
